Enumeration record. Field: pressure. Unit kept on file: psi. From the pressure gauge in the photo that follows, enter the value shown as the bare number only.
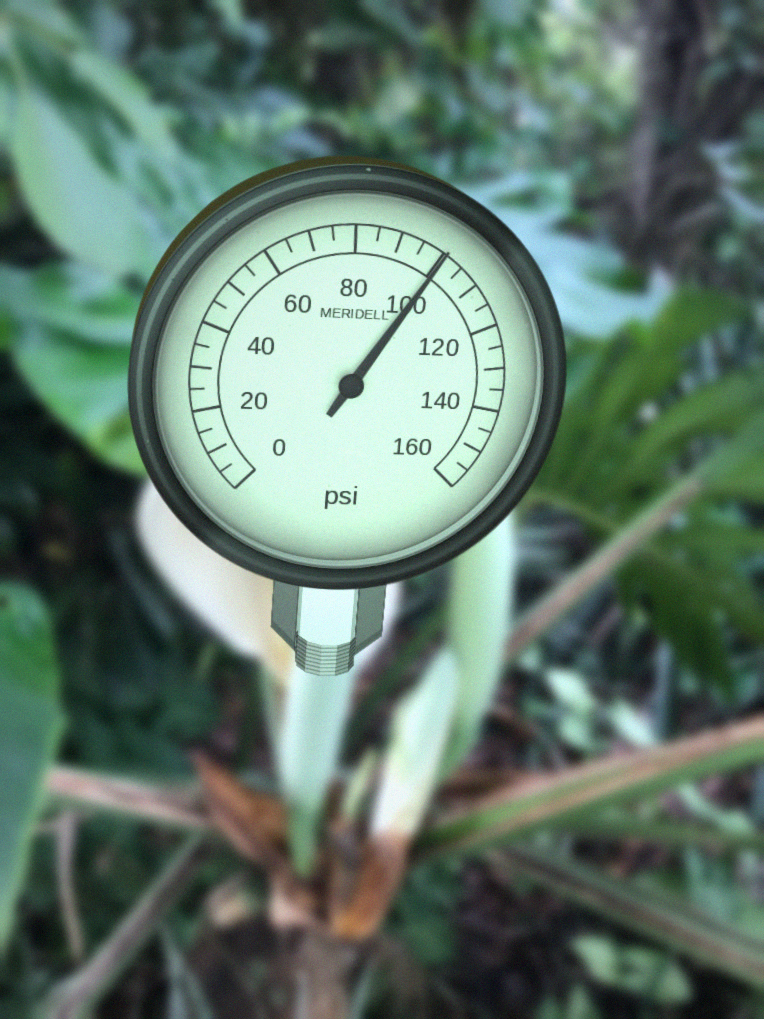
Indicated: 100
